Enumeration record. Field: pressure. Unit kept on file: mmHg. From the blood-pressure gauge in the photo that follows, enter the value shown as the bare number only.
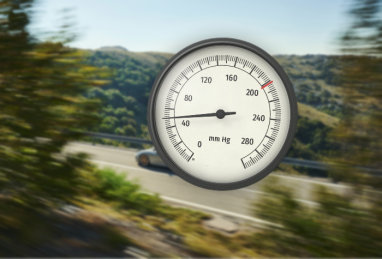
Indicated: 50
